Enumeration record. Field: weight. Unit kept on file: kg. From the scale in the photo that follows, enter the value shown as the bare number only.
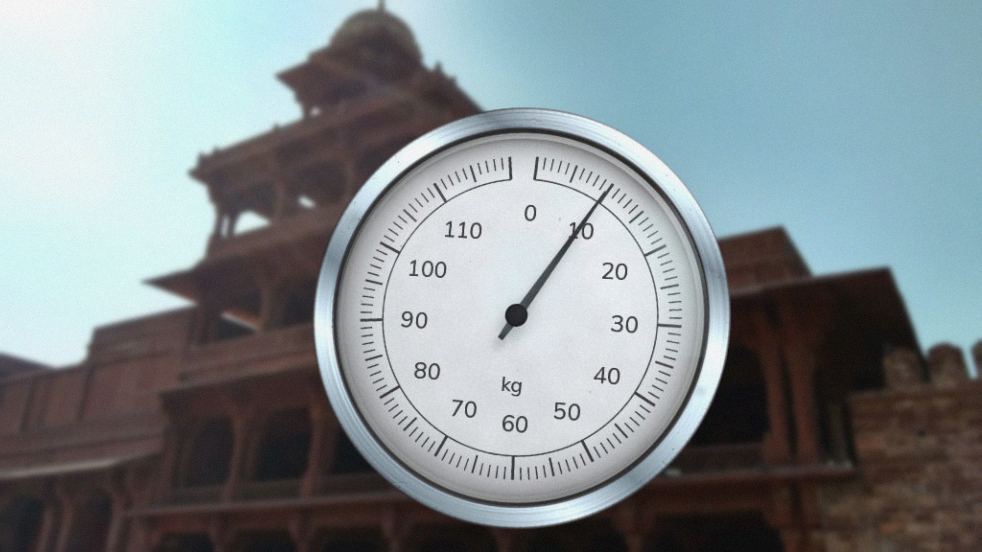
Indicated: 10
